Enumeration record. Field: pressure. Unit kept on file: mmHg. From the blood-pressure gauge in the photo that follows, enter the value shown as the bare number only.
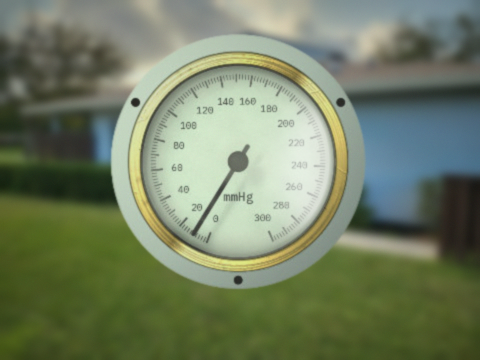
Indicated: 10
